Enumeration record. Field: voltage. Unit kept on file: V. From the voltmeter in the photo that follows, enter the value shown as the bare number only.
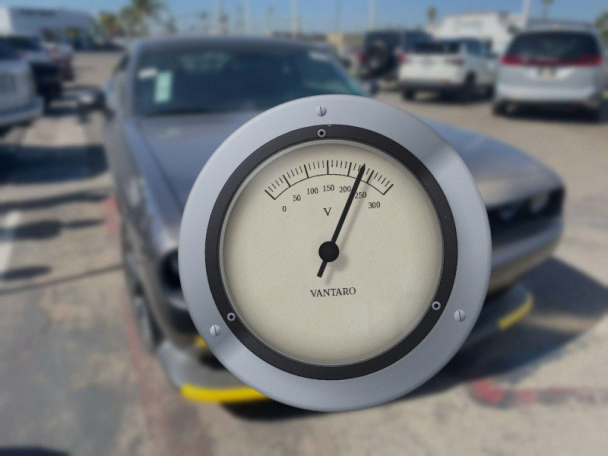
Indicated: 230
